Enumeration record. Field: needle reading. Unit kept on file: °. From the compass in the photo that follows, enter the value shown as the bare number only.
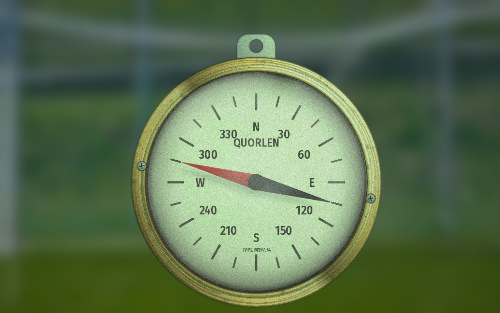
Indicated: 285
